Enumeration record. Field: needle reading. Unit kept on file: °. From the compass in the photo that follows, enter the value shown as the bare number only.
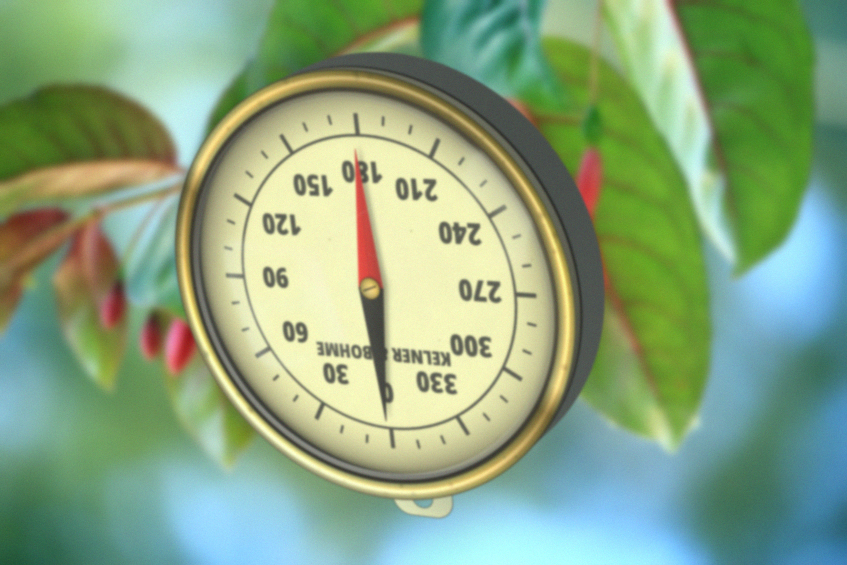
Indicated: 180
